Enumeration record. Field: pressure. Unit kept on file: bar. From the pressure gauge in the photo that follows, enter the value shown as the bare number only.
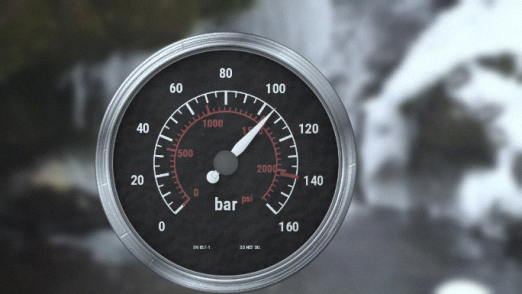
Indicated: 105
